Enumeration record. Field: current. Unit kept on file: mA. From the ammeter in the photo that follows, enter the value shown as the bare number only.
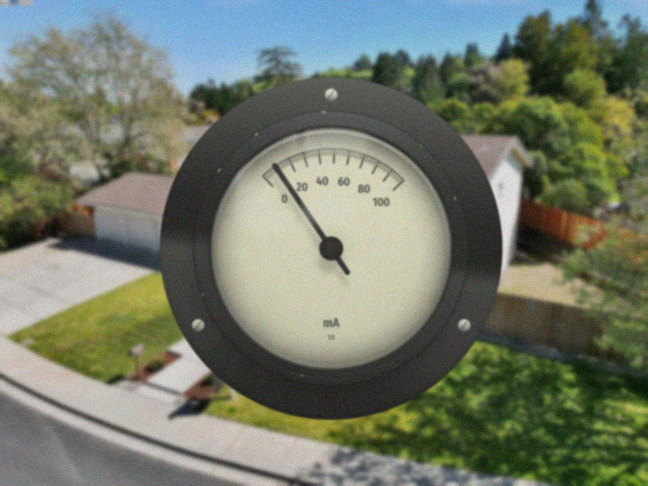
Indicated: 10
